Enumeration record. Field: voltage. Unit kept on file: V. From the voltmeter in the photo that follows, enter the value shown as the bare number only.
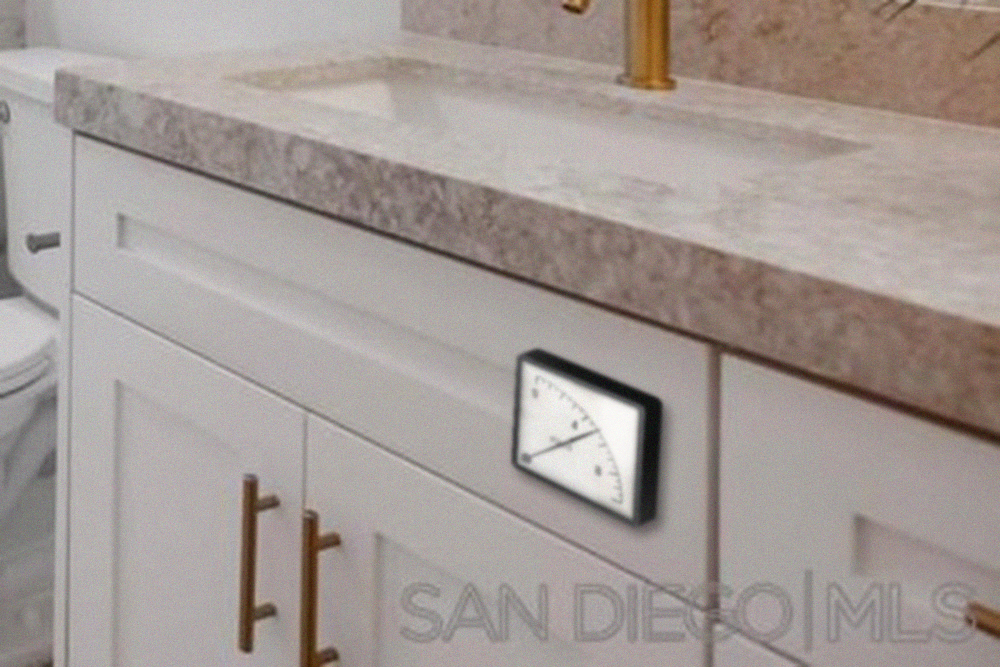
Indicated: 5
